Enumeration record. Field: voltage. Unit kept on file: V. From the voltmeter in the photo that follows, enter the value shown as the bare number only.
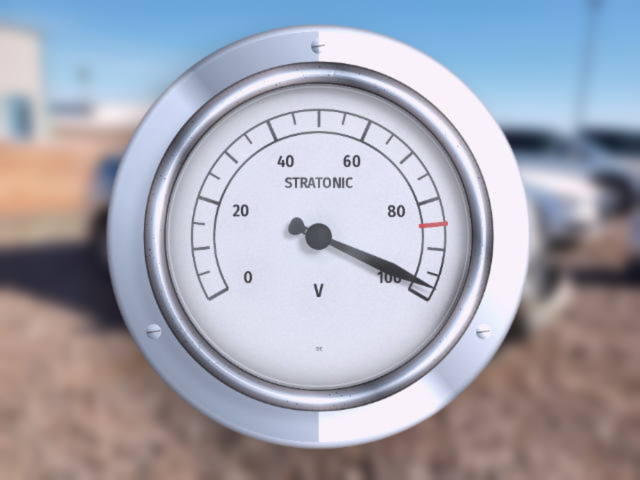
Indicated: 97.5
